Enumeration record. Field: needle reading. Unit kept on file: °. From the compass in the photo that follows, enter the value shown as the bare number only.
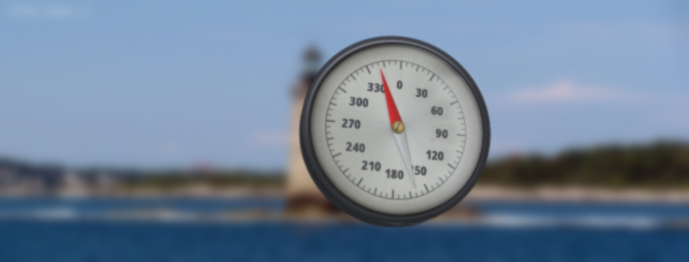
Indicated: 340
